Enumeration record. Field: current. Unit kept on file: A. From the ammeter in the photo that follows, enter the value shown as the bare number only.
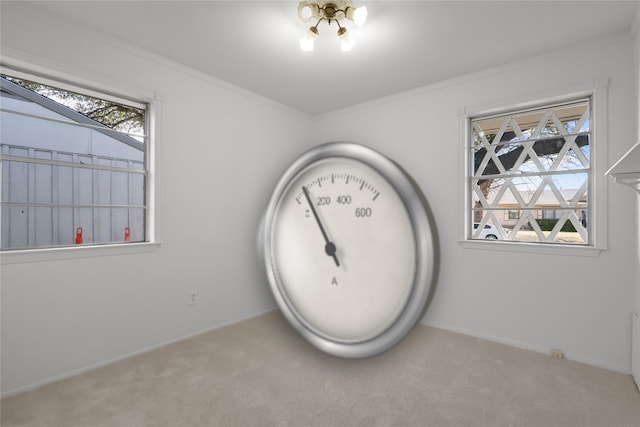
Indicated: 100
